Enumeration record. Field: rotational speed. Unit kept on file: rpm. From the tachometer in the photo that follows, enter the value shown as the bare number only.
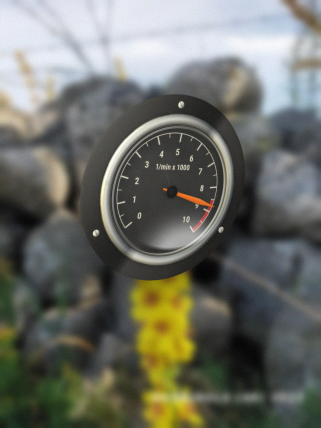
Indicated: 8750
